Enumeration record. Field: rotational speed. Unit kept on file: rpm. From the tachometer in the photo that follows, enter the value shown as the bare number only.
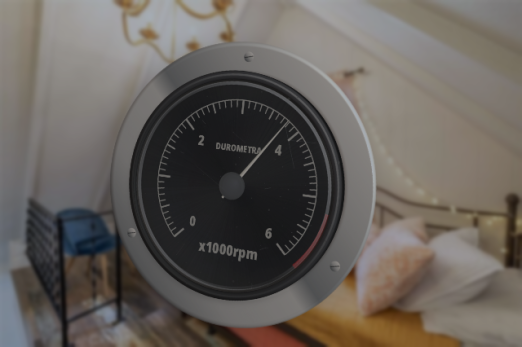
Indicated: 3800
